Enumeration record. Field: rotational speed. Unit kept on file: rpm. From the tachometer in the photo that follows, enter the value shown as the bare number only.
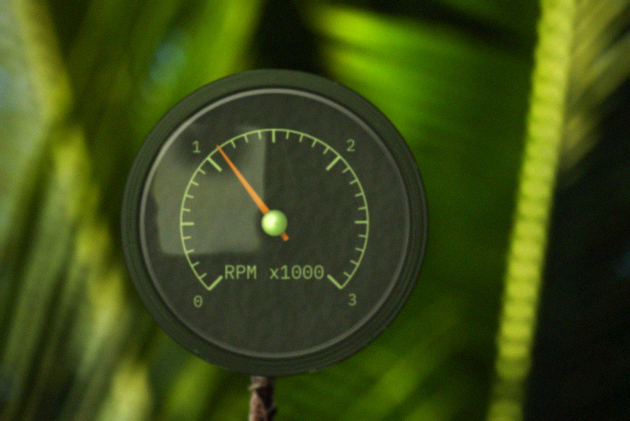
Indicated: 1100
